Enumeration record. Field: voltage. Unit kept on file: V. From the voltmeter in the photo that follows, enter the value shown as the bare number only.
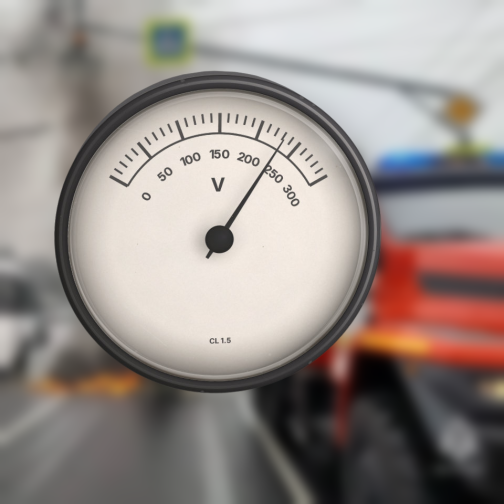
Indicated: 230
